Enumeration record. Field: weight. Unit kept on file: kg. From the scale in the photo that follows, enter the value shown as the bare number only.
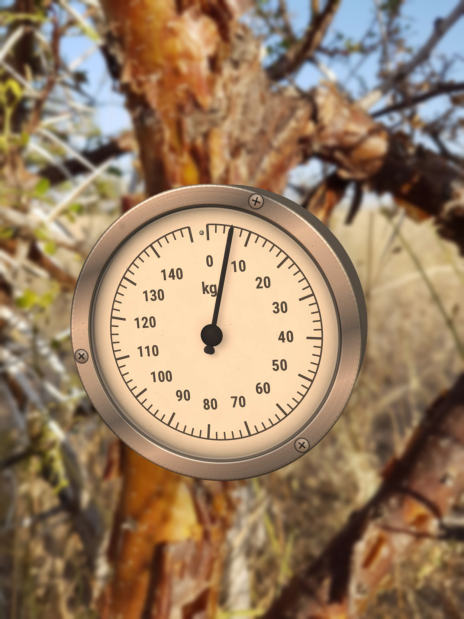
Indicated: 6
